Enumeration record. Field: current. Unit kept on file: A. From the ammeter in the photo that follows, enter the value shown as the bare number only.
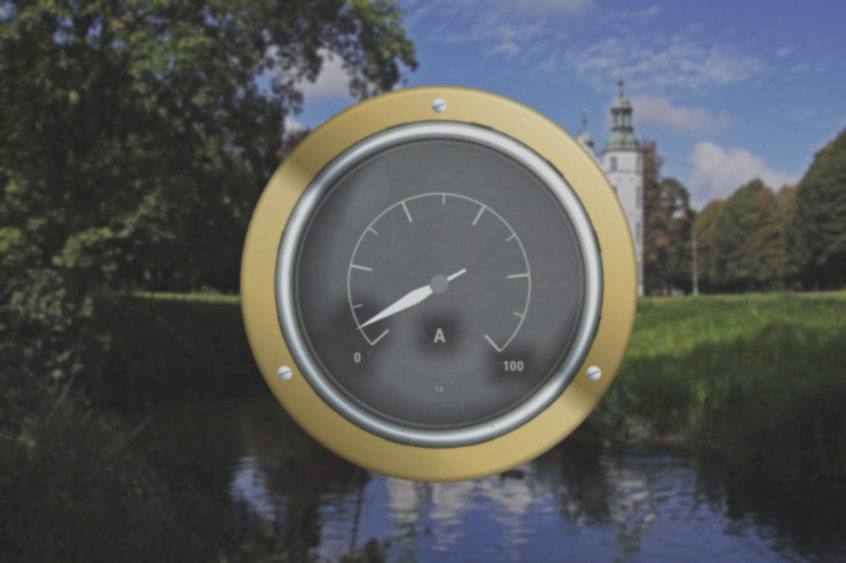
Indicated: 5
